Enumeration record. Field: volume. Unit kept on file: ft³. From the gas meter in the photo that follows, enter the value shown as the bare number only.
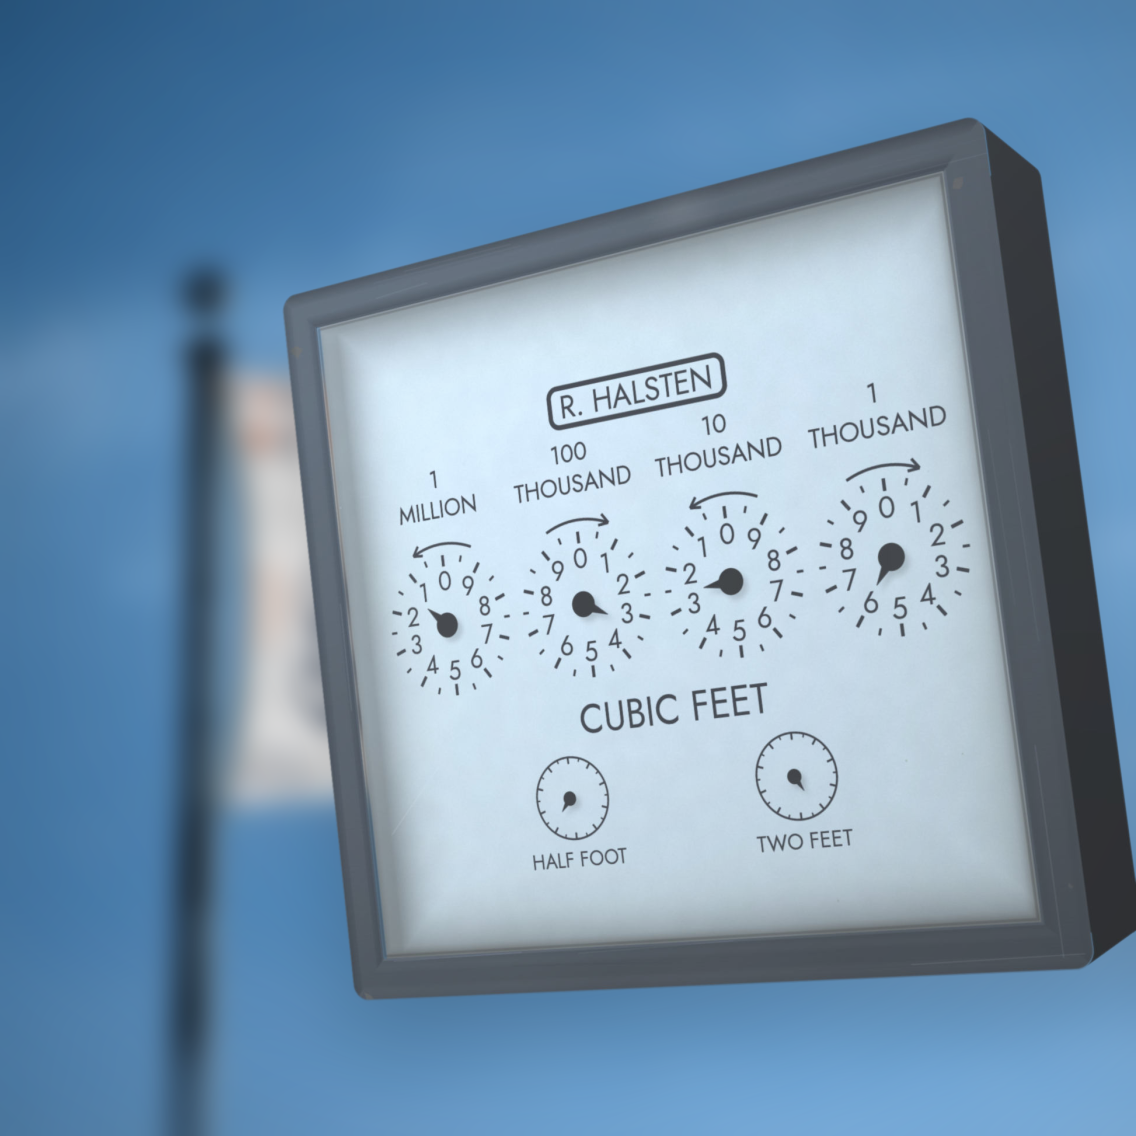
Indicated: 132600
